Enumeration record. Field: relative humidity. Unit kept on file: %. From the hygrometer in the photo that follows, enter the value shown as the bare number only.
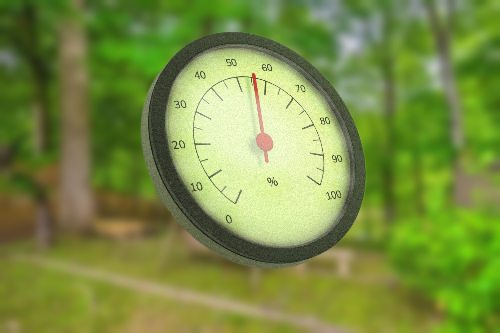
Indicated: 55
